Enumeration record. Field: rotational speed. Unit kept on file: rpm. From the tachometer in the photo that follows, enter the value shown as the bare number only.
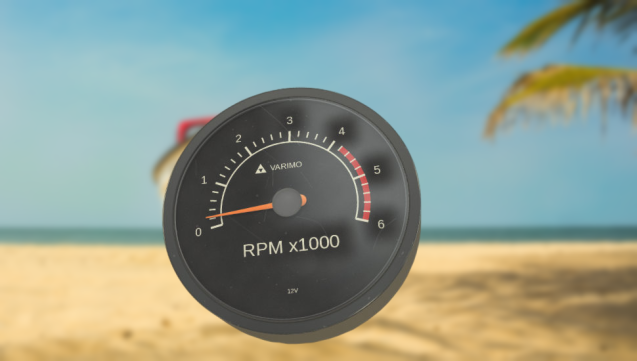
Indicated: 200
